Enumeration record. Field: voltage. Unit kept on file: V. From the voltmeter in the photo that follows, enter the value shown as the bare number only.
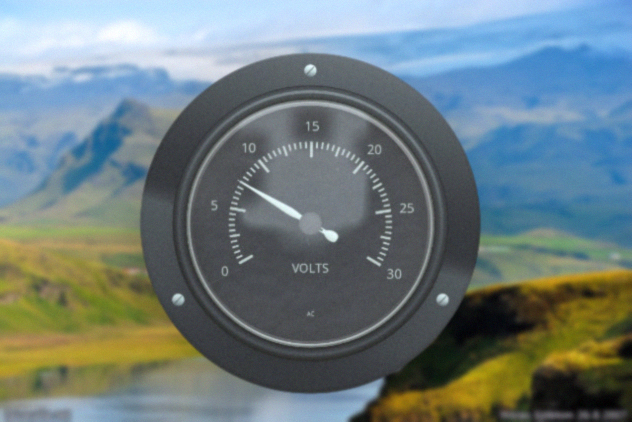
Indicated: 7.5
